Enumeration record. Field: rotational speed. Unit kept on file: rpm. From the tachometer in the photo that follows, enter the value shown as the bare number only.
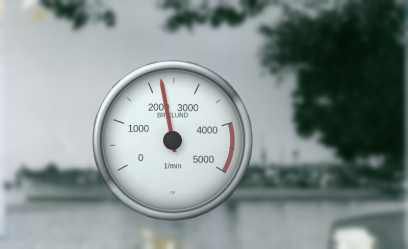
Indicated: 2250
